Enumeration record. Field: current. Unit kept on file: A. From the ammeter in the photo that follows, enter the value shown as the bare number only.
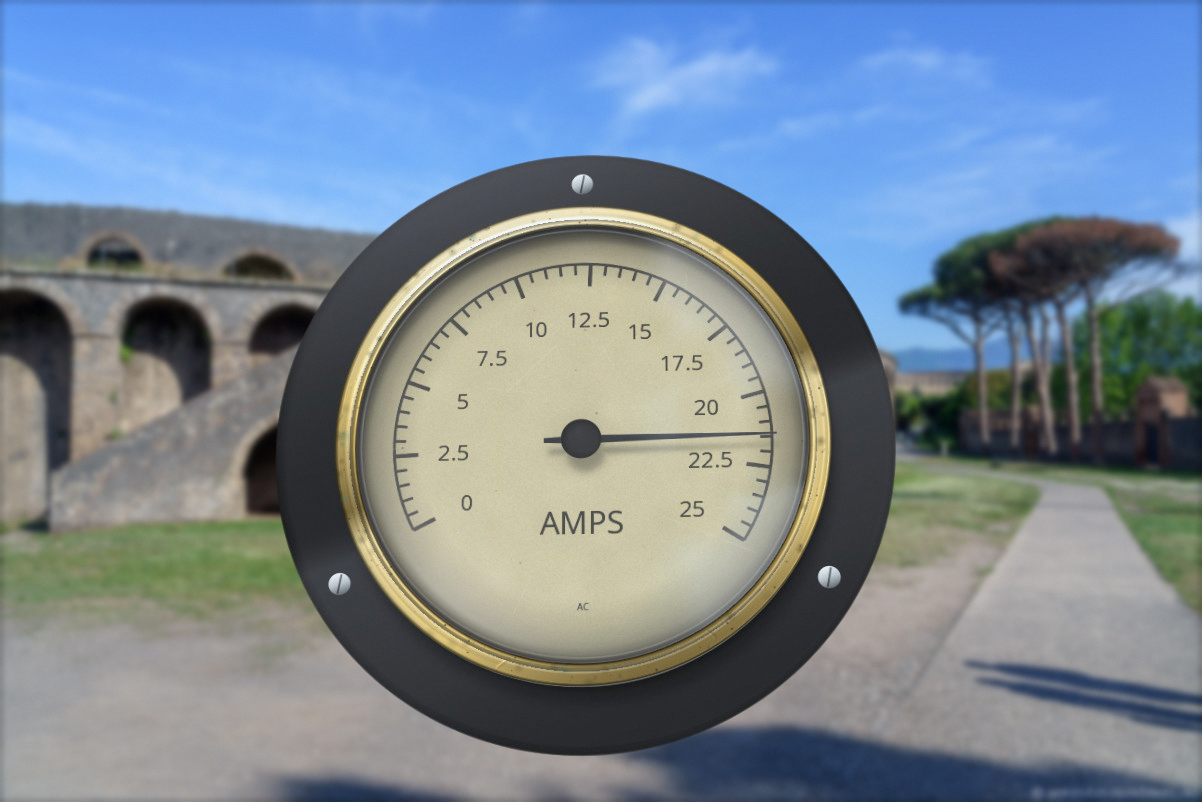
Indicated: 21.5
